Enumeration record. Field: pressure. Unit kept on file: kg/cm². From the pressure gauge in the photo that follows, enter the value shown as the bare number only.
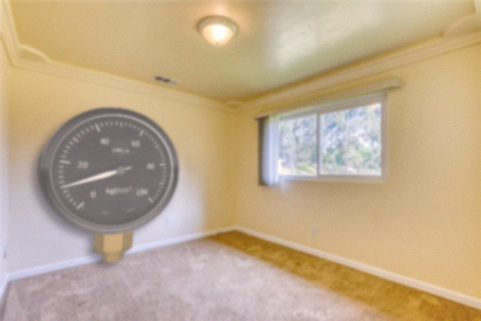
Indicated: 10
